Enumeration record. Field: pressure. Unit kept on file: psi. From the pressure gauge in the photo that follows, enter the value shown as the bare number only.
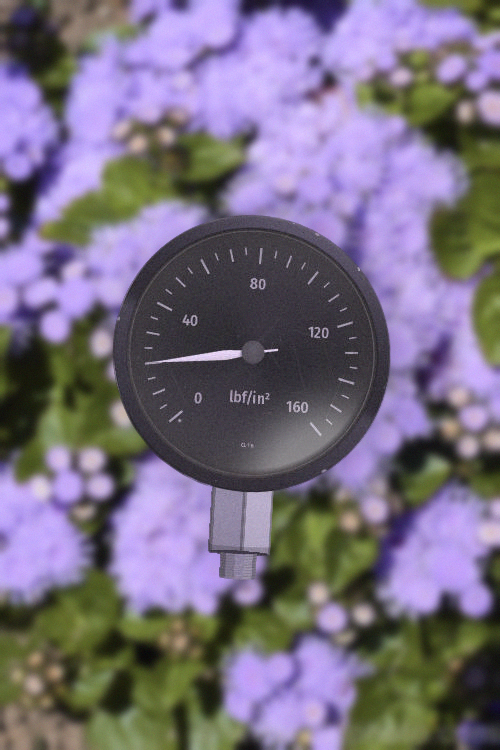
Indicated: 20
